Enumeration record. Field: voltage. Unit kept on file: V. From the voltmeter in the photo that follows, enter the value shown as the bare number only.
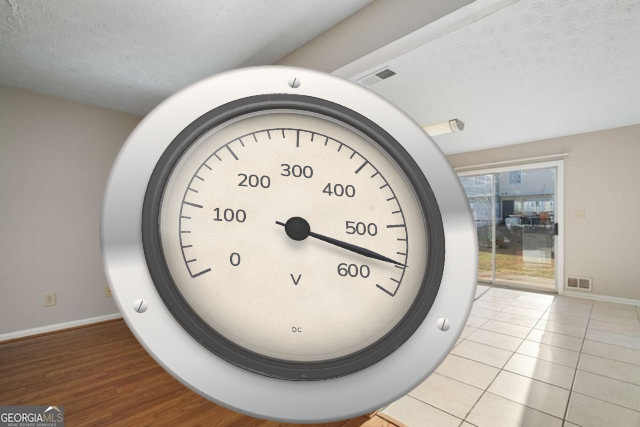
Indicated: 560
